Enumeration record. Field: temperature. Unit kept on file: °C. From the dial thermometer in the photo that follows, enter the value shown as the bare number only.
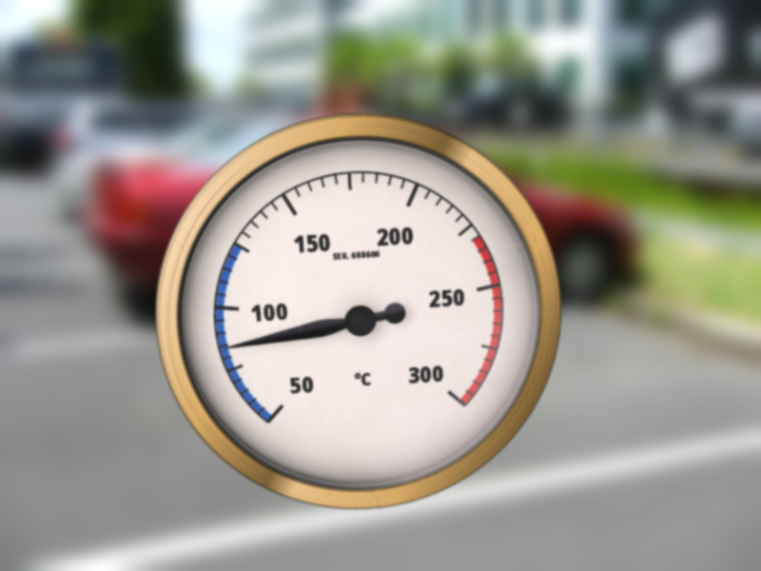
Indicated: 85
